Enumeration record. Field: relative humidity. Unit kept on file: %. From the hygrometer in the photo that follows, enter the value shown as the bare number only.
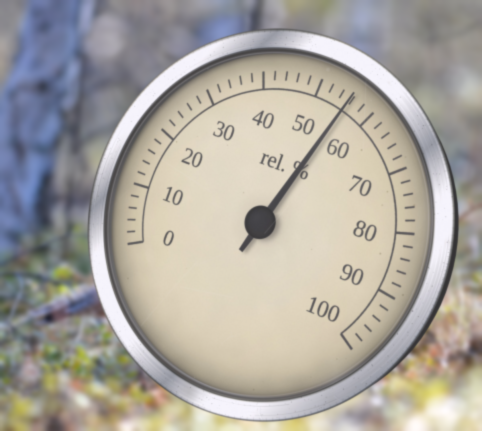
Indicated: 56
